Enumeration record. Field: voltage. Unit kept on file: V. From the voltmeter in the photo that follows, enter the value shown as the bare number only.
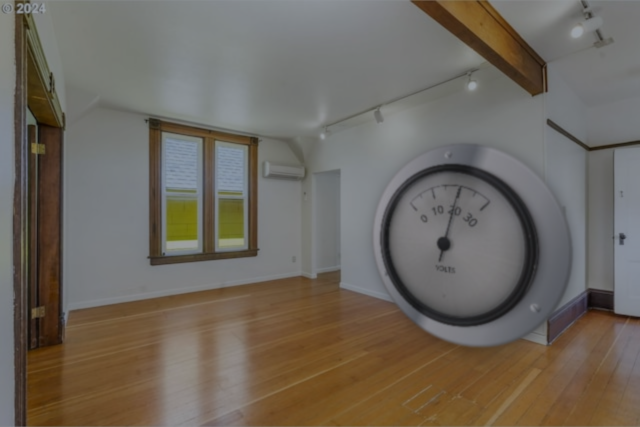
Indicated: 20
